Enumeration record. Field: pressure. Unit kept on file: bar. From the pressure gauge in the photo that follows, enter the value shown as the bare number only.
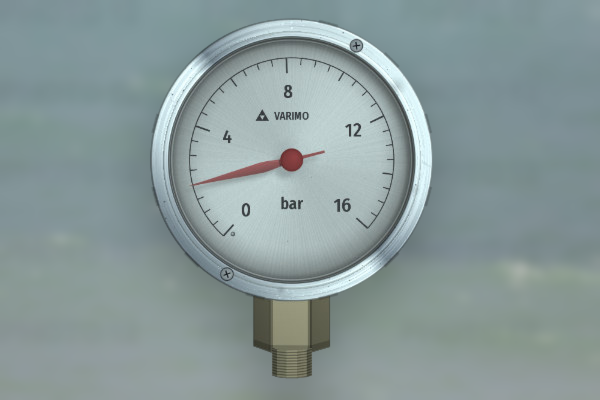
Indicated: 2
